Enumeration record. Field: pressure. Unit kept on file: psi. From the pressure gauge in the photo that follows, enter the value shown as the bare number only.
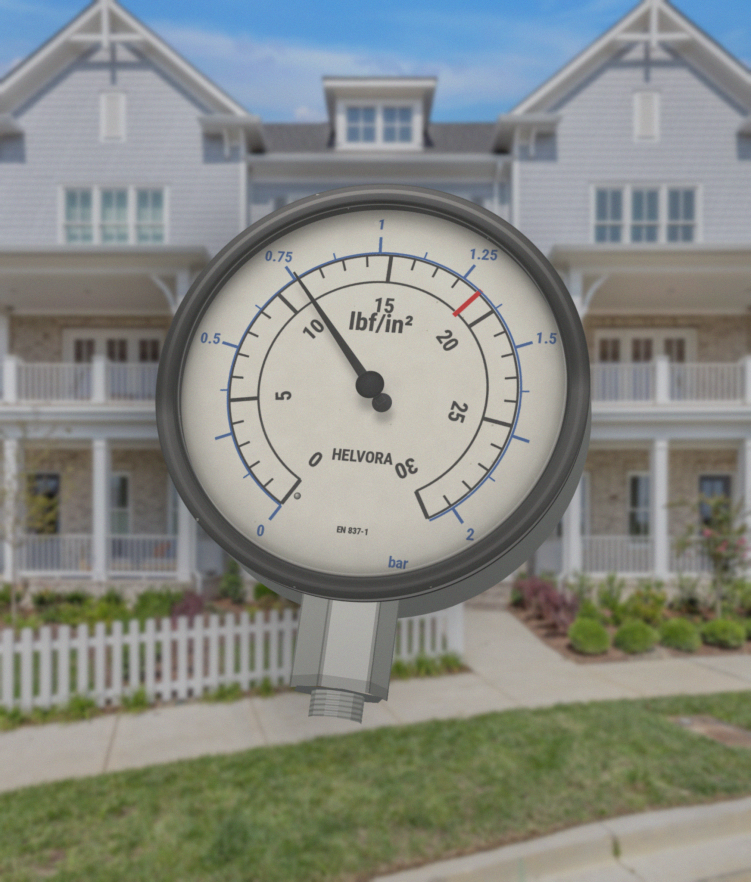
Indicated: 11
